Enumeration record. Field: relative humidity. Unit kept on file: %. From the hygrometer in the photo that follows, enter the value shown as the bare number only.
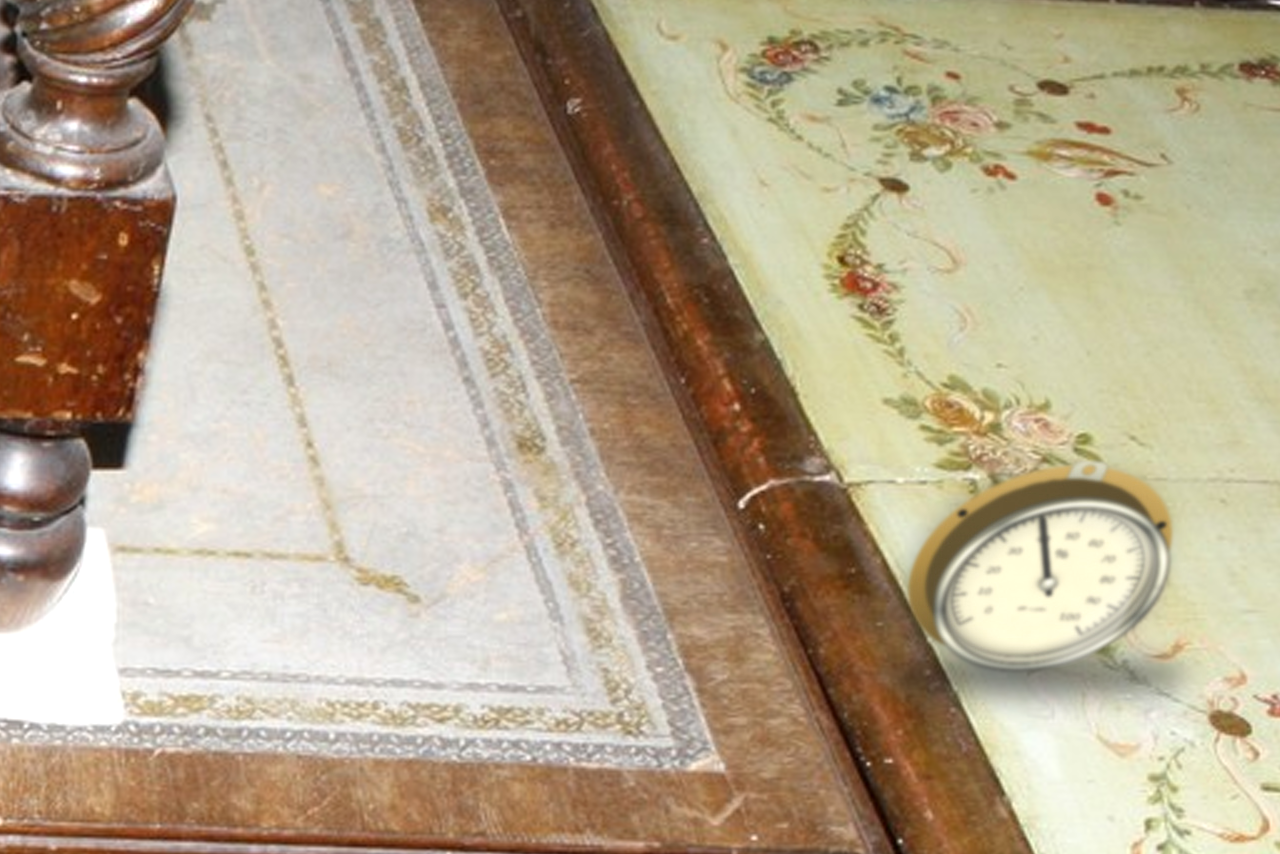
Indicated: 40
